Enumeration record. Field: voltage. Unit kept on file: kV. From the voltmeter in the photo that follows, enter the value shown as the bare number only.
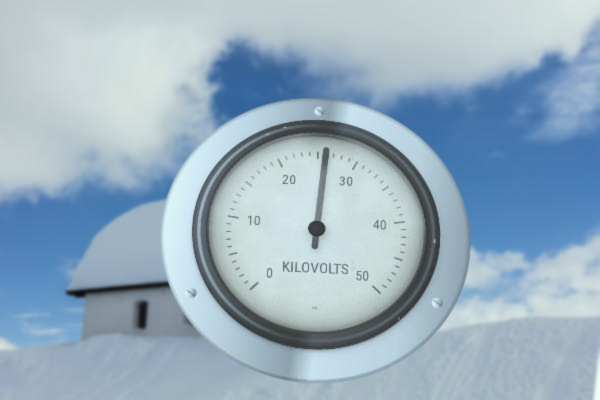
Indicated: 26
